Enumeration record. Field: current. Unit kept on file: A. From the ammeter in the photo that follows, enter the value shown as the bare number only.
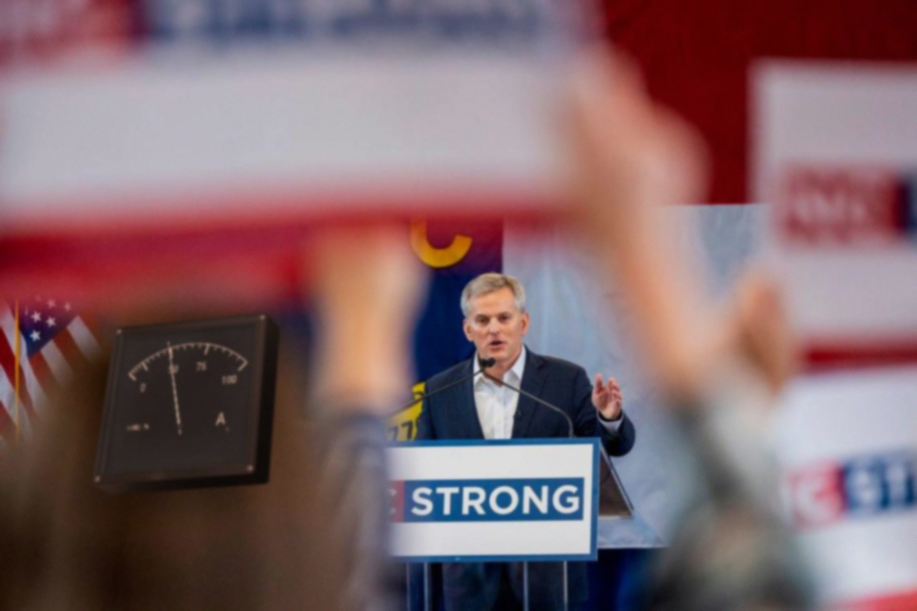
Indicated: 50
